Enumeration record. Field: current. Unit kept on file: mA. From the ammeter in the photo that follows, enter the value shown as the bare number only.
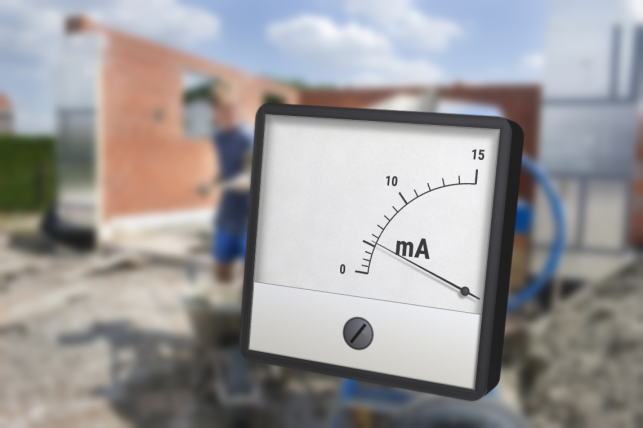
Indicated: 5.5
